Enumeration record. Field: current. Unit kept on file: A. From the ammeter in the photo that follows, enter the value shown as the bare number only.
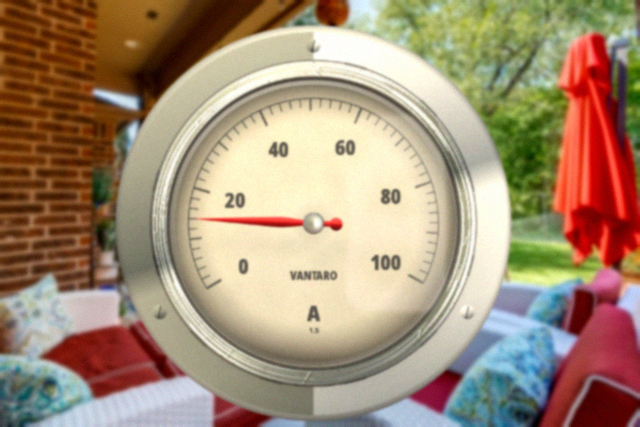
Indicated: 14
